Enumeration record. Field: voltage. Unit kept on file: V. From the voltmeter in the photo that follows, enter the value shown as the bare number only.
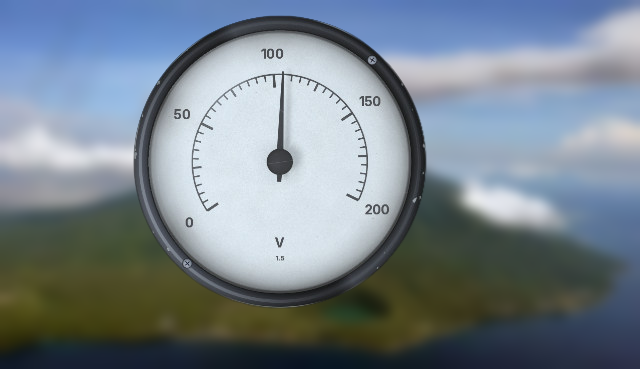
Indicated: 105
